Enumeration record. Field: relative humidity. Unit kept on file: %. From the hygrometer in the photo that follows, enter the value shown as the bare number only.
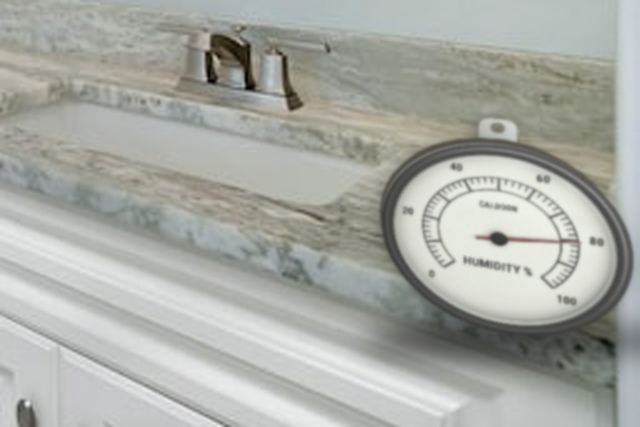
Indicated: 80
